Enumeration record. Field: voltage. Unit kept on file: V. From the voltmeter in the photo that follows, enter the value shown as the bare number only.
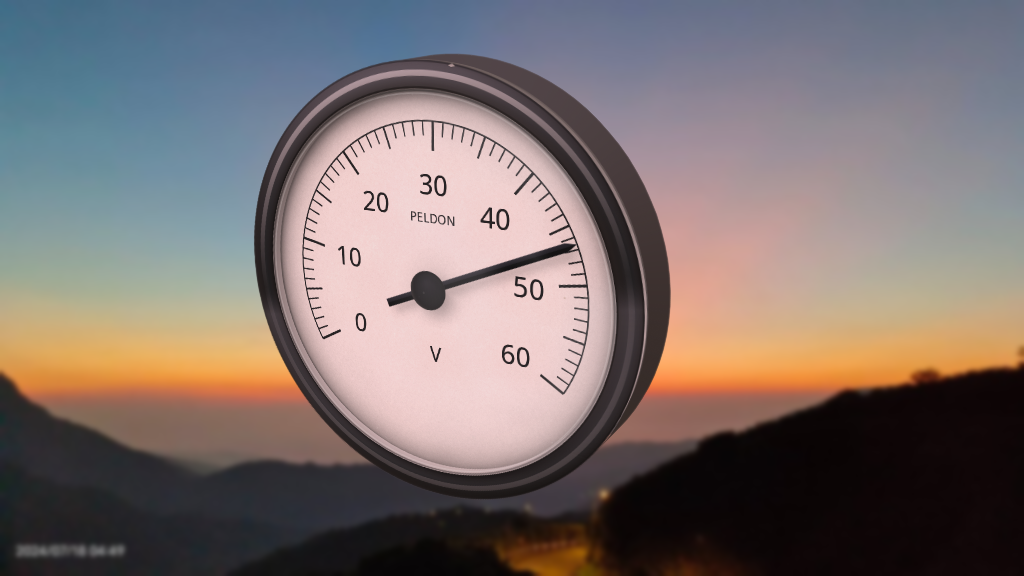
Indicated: 46.5
